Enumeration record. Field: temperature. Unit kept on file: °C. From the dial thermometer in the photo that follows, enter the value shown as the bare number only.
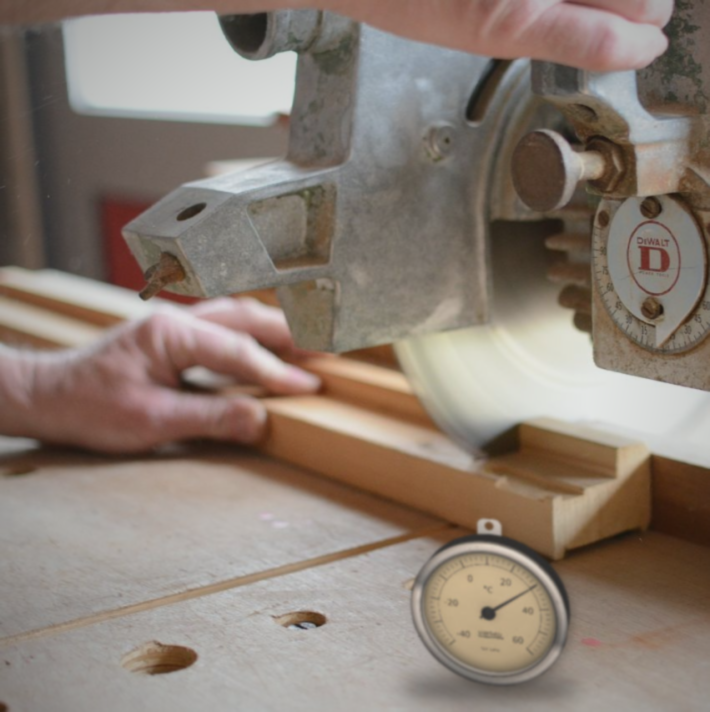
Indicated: 30
